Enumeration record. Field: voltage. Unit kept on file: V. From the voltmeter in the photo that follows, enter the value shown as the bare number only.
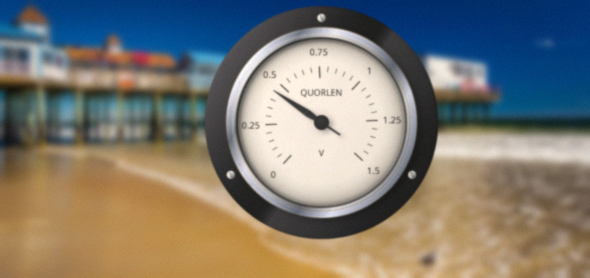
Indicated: 0.45
